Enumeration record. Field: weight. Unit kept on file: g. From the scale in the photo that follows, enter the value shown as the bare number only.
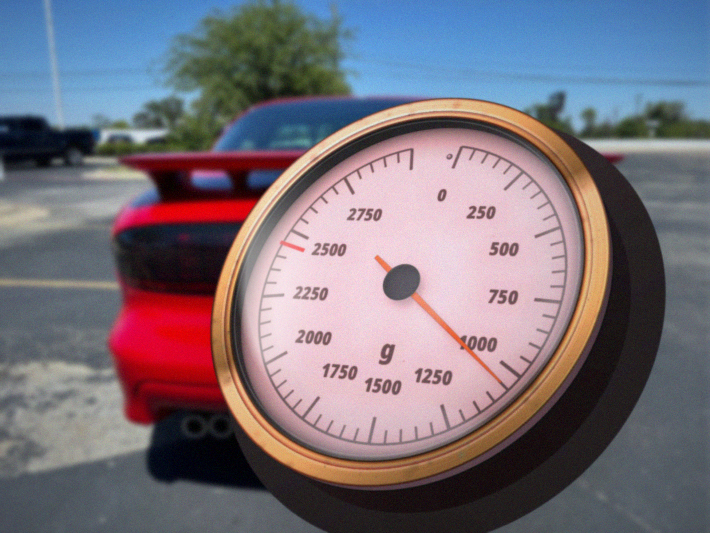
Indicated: 1050
